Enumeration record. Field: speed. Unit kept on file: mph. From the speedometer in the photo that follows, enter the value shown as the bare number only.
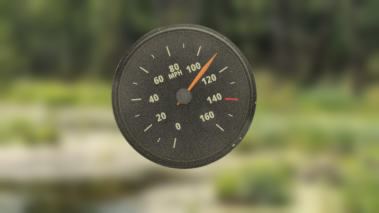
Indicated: 110
